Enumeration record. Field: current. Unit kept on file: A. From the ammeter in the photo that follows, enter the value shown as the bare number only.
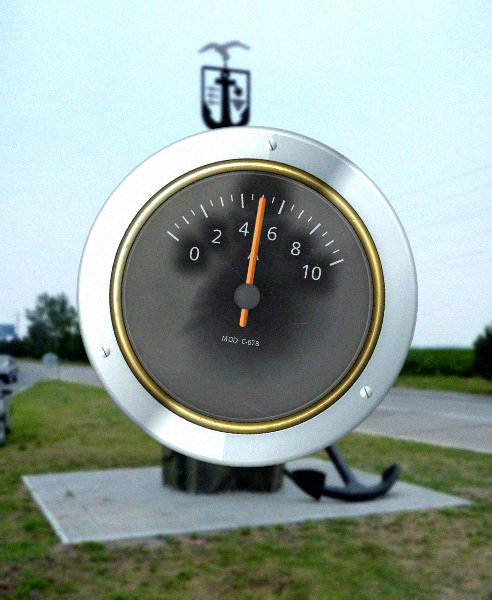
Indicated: 5
